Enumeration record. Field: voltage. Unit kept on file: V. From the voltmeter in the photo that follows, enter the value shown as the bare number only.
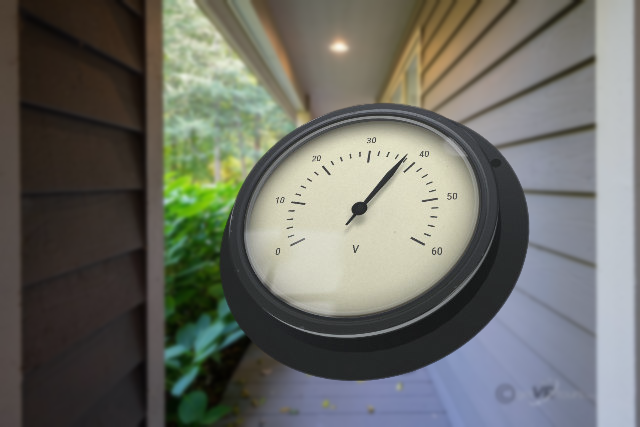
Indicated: 38
